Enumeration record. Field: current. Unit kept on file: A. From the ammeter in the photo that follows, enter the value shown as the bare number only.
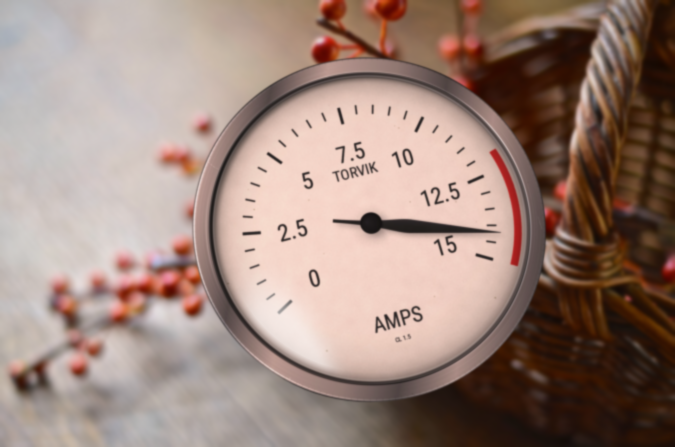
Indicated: 14.25
